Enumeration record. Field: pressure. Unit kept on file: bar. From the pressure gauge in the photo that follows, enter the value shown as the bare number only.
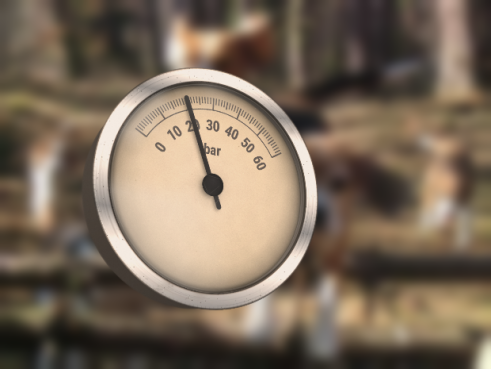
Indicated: 20
